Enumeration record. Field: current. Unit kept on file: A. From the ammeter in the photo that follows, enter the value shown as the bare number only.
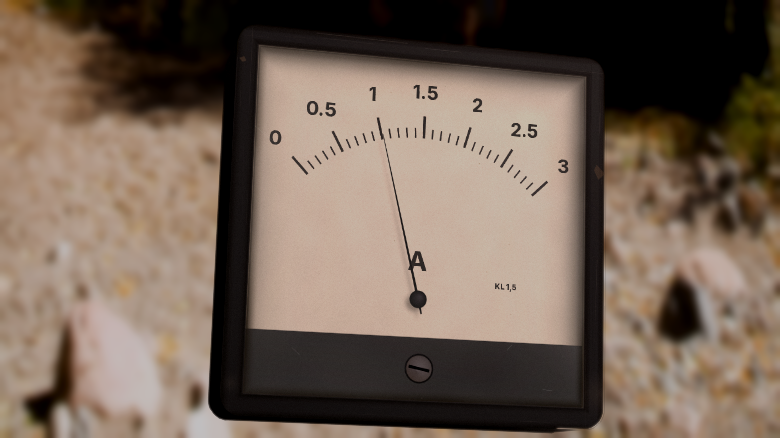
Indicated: 1
